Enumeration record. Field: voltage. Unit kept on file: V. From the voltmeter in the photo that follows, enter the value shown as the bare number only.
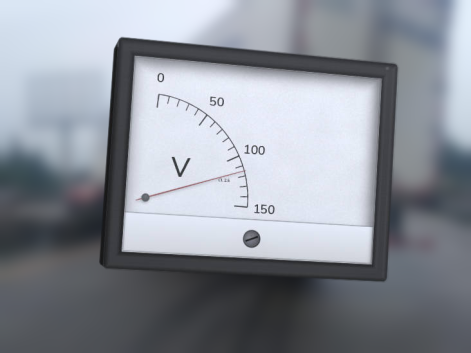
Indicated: 115
